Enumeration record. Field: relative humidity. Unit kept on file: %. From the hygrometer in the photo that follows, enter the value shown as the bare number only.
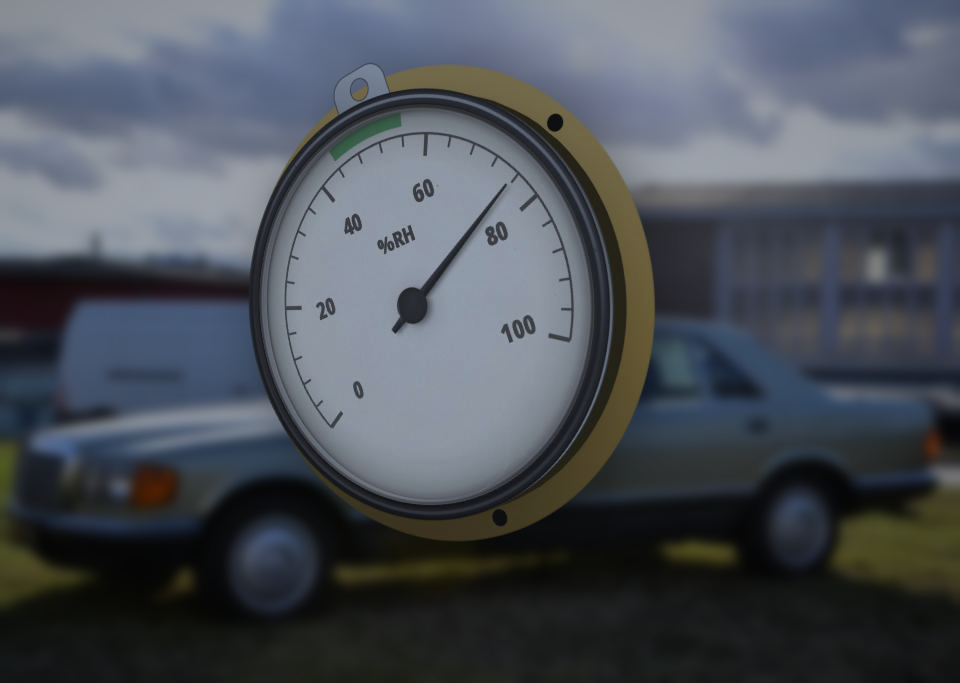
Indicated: 76
